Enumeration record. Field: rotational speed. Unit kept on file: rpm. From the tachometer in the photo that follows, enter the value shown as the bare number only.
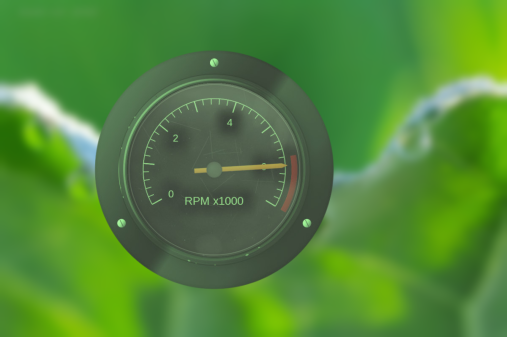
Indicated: 6000
